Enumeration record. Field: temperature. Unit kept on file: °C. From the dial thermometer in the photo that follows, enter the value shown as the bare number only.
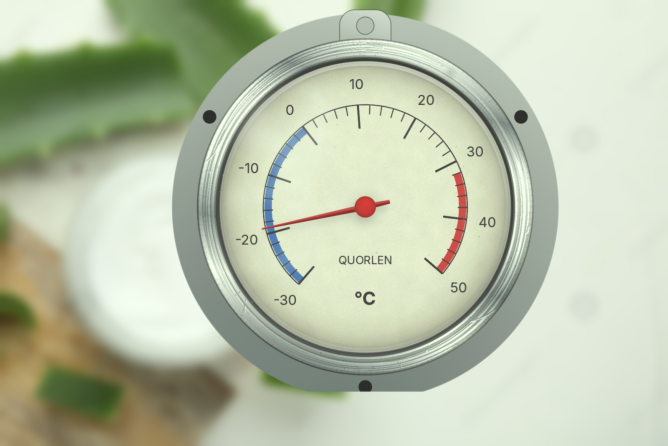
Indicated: -19
